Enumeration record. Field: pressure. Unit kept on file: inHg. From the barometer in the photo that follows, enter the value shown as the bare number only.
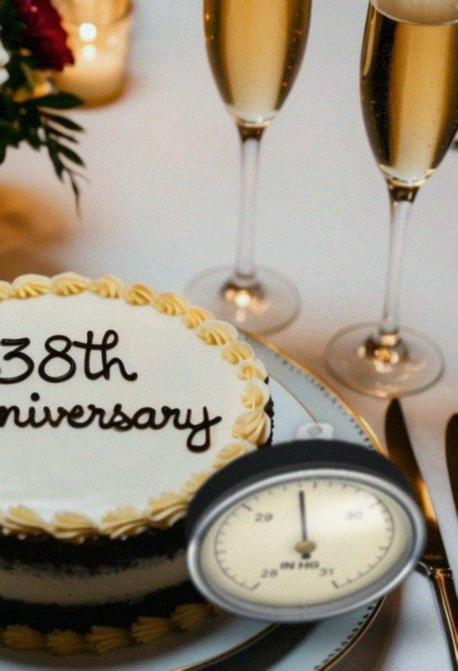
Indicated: 29.4
